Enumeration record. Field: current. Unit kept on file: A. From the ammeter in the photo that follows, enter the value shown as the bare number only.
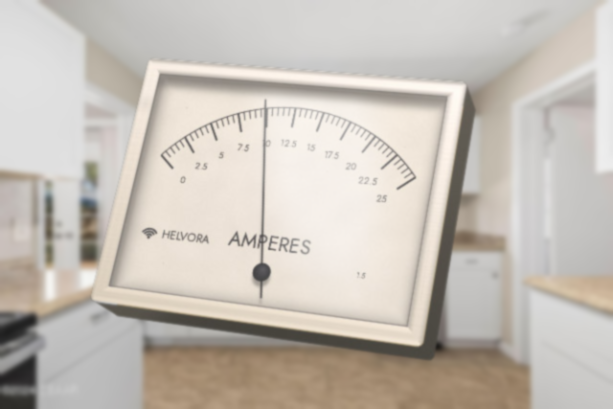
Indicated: 10
